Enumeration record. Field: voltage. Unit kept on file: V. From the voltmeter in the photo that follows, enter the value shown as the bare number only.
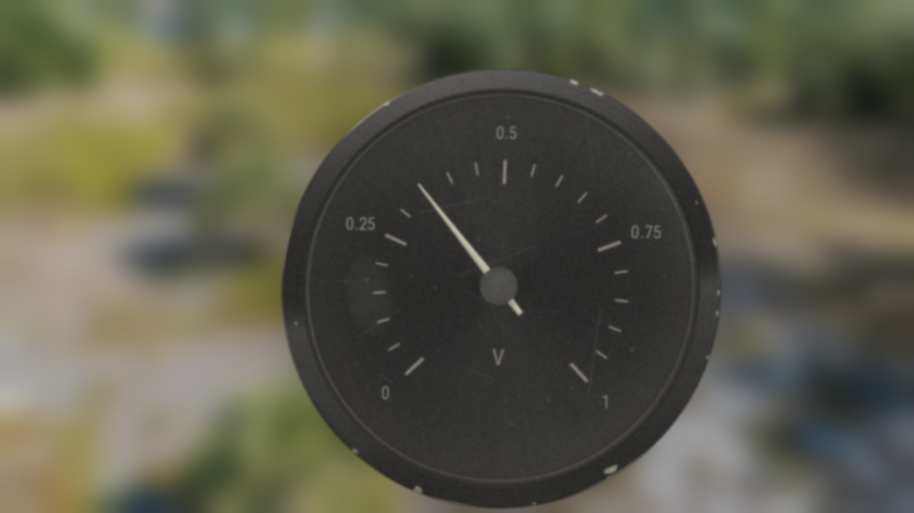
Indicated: 0.35
